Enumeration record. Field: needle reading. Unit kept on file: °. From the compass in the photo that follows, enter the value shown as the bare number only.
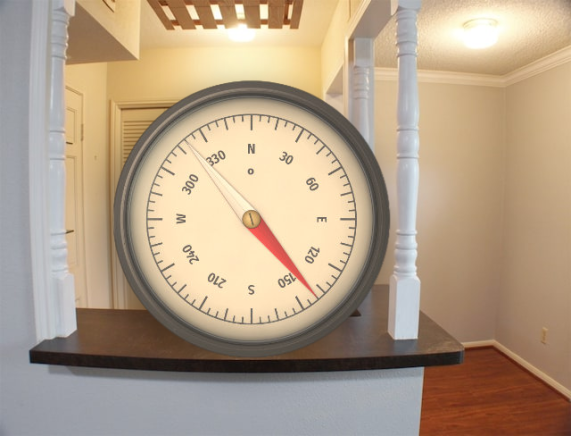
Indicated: 140
